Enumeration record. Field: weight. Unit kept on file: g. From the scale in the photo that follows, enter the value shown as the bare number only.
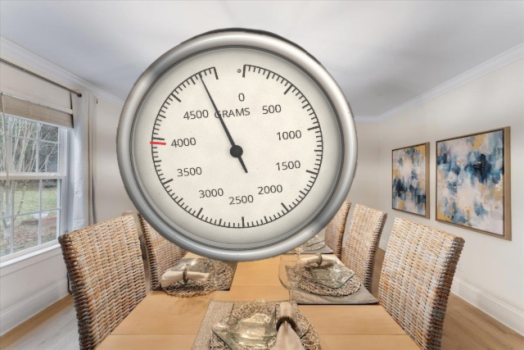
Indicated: 4850
